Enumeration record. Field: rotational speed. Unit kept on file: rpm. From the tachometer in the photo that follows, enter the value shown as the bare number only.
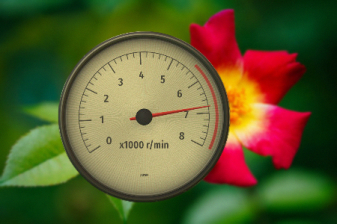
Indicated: 6800
